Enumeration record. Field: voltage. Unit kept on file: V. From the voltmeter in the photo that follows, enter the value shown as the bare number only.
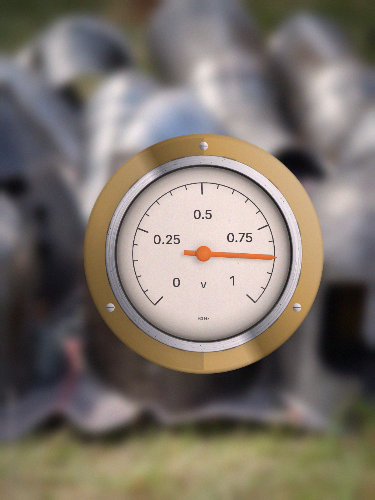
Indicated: 0.85
